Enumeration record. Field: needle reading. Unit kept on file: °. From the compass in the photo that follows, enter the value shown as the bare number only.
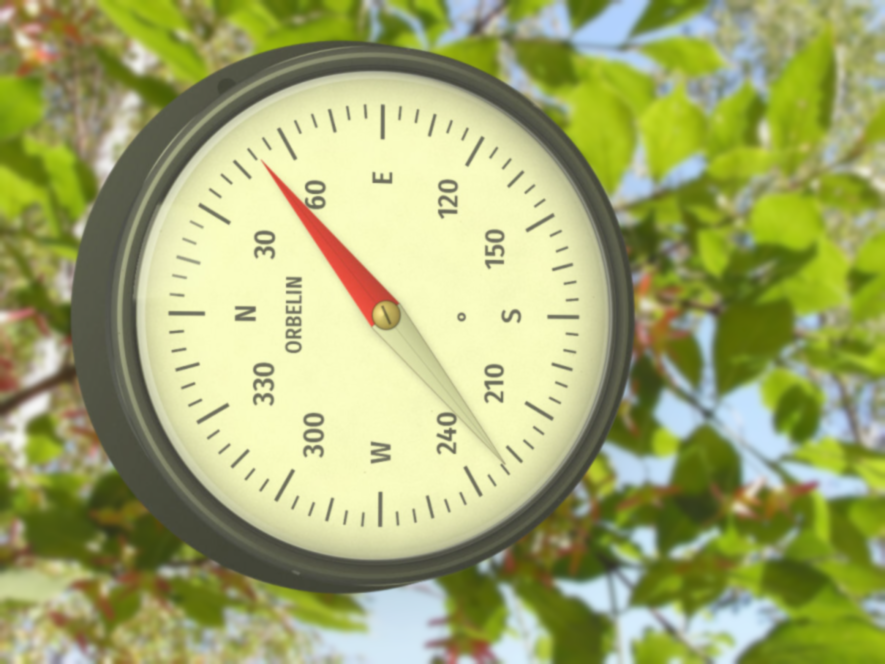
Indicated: 50
